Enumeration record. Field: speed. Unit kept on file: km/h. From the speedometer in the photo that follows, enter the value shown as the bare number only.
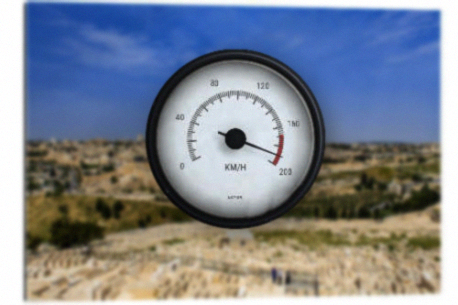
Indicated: 190
